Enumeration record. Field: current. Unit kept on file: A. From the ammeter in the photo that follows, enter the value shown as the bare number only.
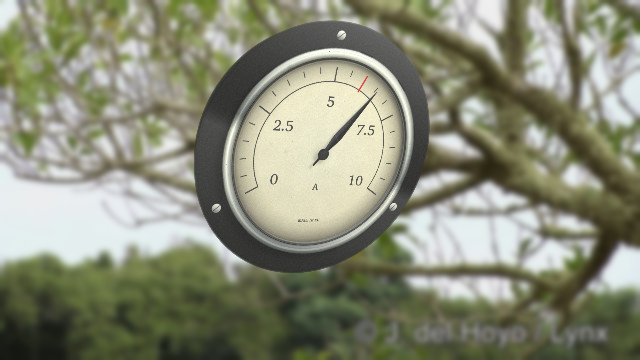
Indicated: 6.5
